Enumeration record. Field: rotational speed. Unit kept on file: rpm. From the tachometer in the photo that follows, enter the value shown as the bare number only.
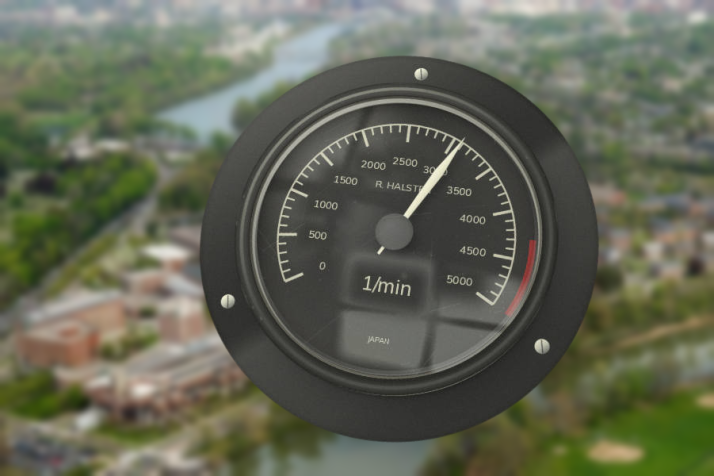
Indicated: 3100
